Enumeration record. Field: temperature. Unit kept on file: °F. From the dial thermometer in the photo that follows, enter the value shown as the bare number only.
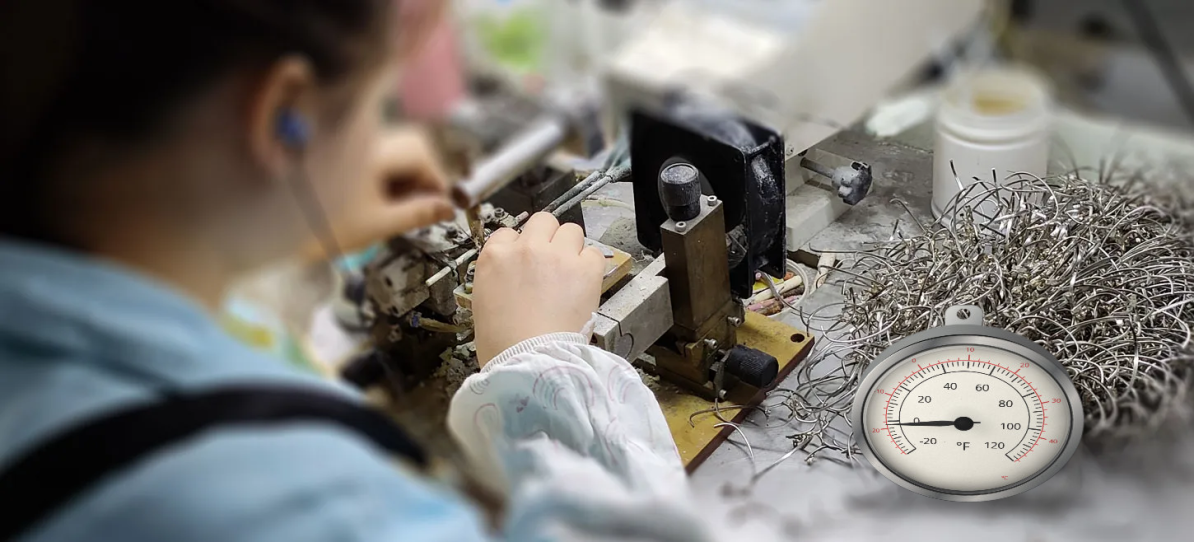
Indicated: 0
